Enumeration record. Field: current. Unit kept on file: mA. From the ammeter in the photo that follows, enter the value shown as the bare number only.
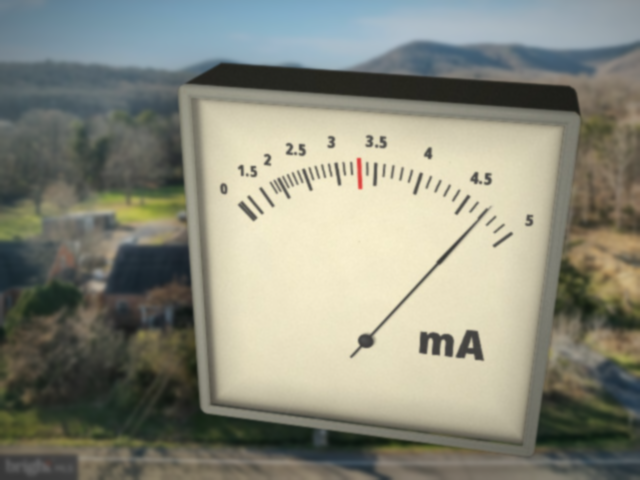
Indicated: 4.7
